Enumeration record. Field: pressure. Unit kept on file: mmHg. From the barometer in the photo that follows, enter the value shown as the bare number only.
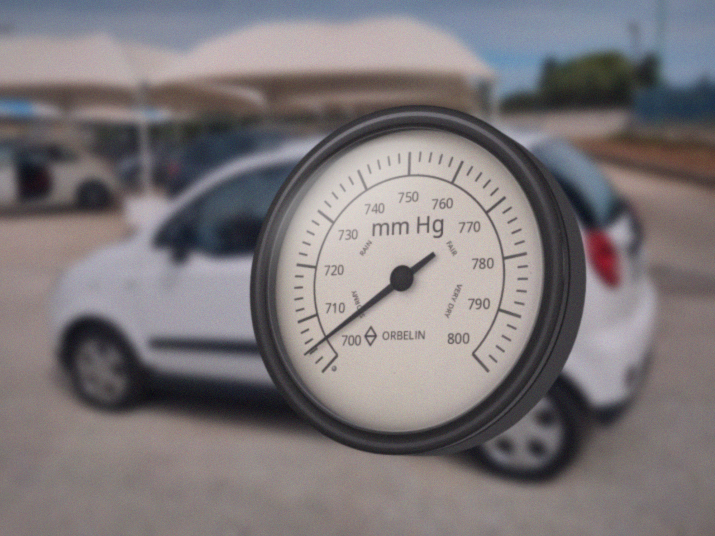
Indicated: 704
